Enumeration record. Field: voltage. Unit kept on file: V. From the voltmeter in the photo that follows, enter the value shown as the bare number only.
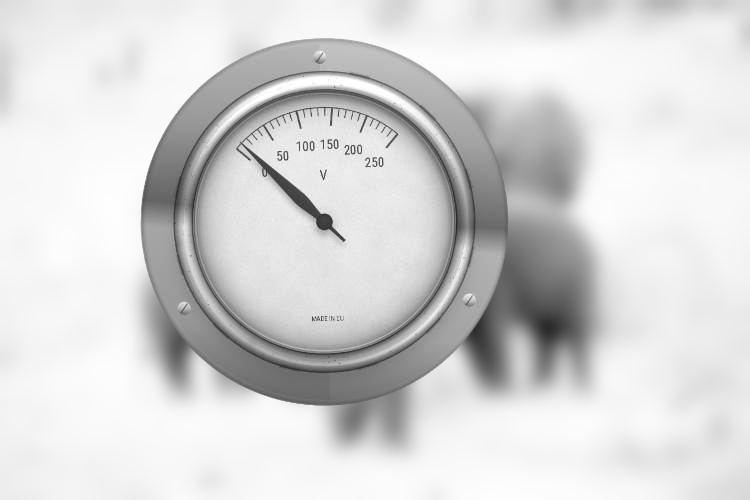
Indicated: 10
